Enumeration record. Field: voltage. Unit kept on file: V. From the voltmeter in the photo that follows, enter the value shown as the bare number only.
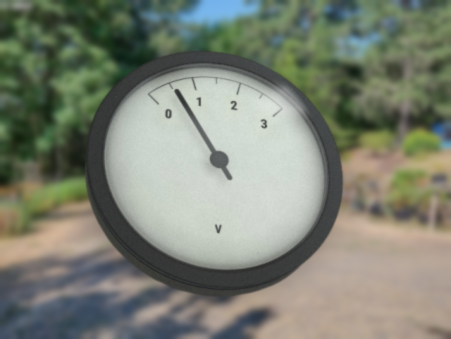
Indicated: 0.5
